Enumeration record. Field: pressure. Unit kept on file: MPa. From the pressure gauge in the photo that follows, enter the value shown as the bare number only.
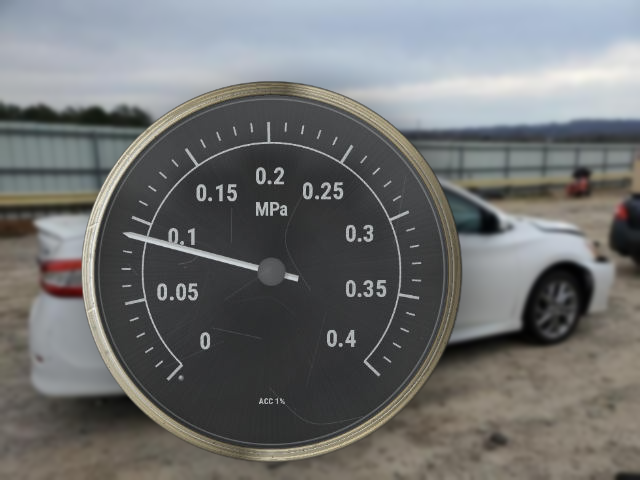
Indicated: 0.09
